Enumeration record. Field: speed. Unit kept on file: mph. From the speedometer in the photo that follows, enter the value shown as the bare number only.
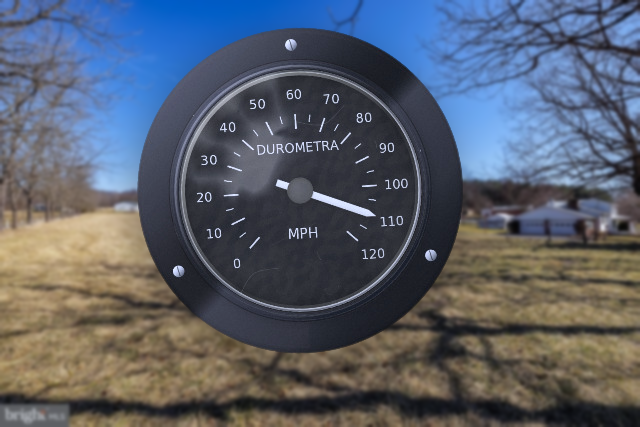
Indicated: 110
